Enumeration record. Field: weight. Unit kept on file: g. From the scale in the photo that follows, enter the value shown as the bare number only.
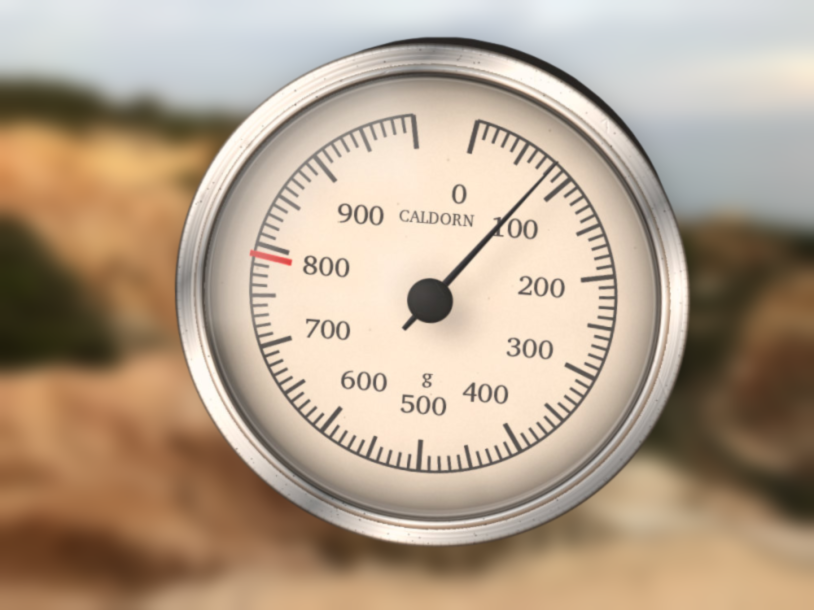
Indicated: 80
